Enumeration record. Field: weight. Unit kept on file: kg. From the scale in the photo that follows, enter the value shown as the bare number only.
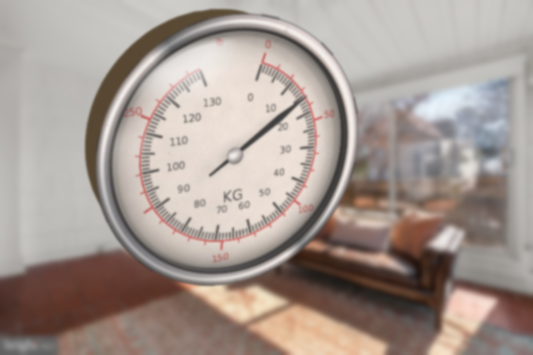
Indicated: 15
